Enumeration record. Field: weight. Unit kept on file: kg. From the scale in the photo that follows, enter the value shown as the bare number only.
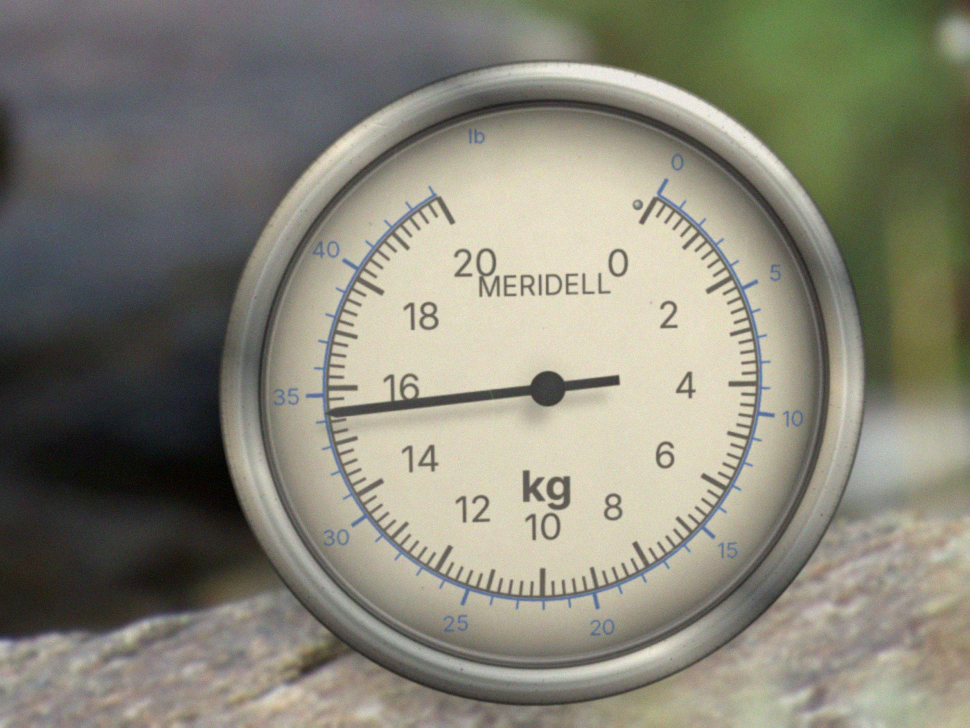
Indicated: 15.6
